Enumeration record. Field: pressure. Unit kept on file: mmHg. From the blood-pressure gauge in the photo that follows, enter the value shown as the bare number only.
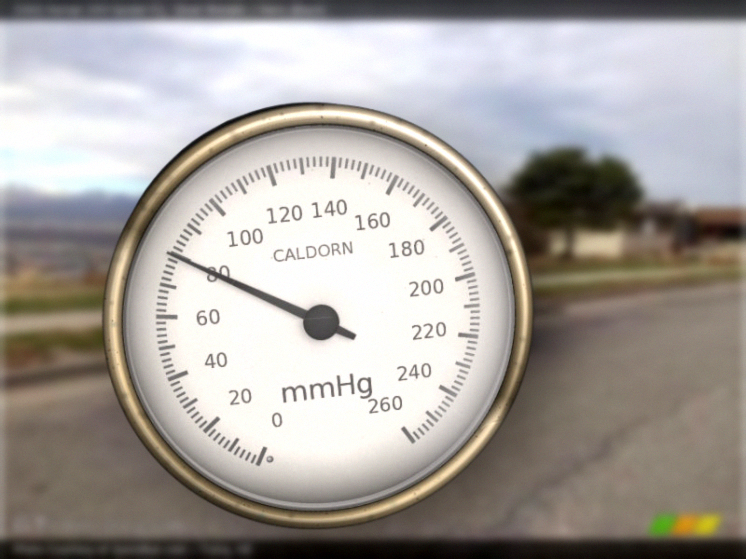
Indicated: 80
